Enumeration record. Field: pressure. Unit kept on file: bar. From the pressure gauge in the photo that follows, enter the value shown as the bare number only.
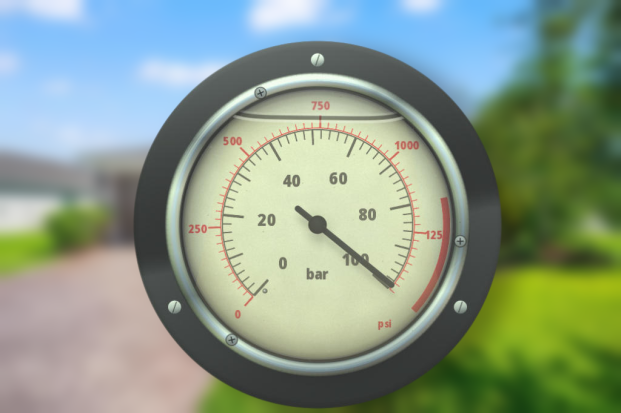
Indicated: 99
